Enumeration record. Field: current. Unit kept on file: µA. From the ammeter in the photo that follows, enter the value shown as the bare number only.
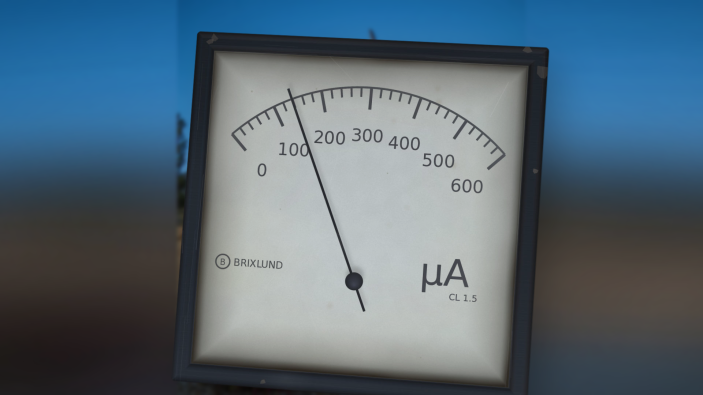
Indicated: 140
